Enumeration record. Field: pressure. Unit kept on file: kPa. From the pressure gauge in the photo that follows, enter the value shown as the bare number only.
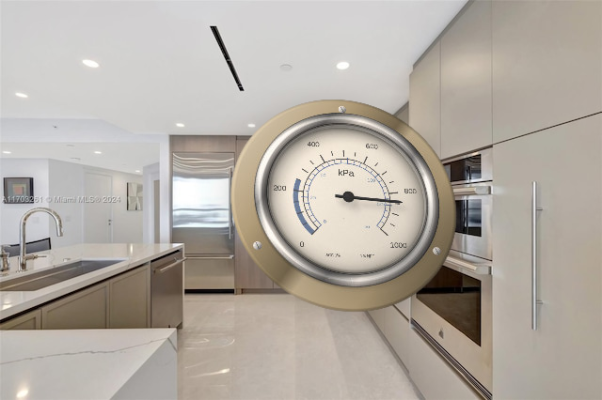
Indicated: 850
